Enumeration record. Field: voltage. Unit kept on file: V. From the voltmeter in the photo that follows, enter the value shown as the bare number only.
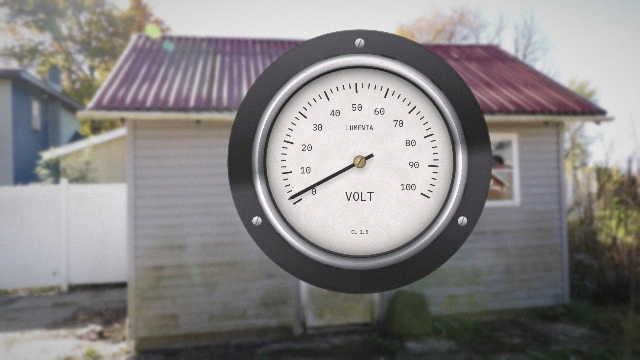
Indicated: 2
